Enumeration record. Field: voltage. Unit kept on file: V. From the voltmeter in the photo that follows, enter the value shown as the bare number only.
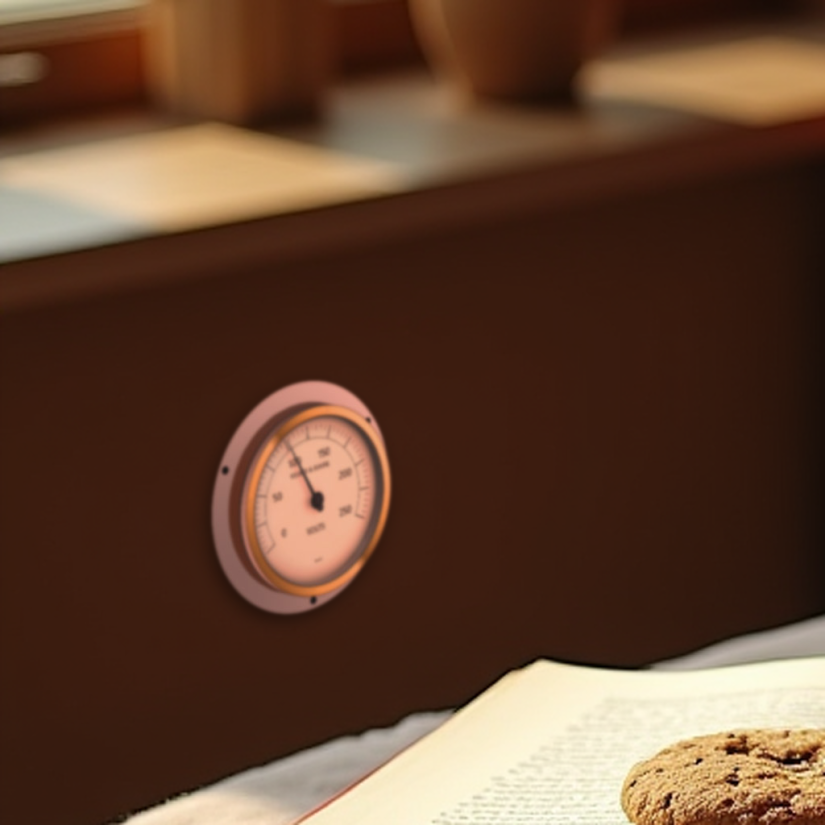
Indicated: 100
